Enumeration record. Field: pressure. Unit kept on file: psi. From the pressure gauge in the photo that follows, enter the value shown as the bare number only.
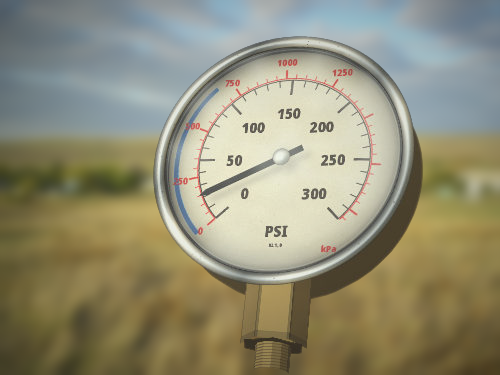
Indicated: 20
